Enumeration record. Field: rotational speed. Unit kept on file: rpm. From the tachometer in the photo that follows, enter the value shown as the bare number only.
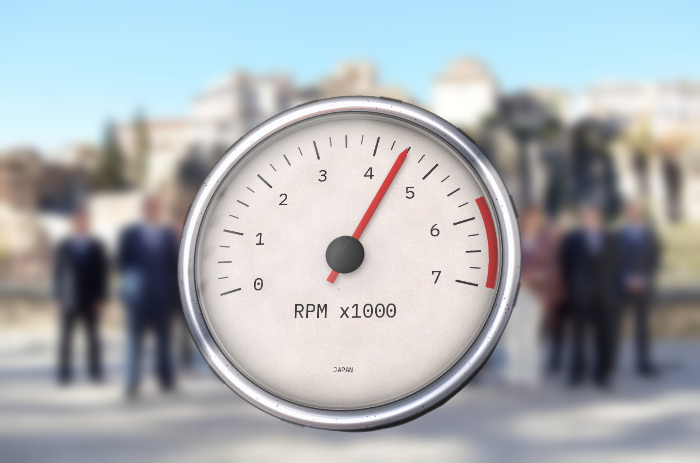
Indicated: 4500
